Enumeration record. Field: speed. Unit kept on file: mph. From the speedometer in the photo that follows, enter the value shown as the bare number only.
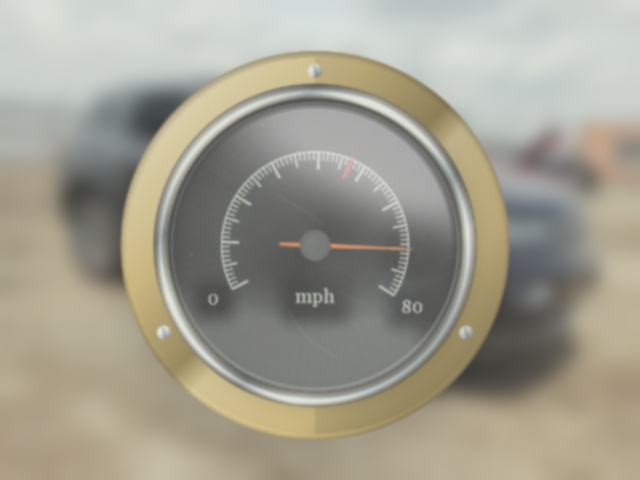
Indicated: 70
